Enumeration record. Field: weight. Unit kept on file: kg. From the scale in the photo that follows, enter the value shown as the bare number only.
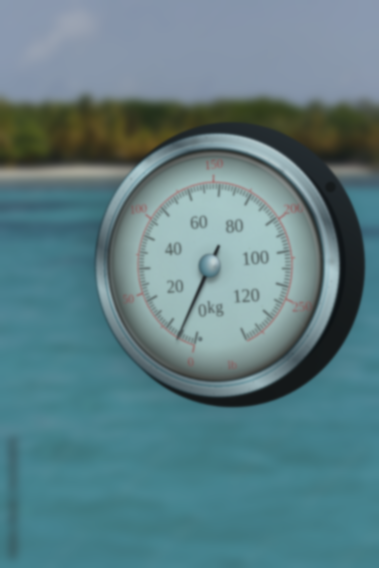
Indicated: 5
